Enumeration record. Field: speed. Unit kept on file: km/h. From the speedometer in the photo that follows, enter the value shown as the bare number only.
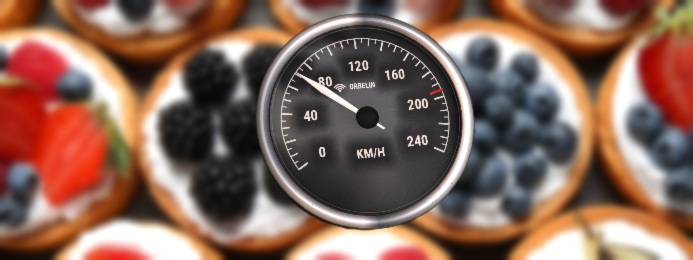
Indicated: 70
